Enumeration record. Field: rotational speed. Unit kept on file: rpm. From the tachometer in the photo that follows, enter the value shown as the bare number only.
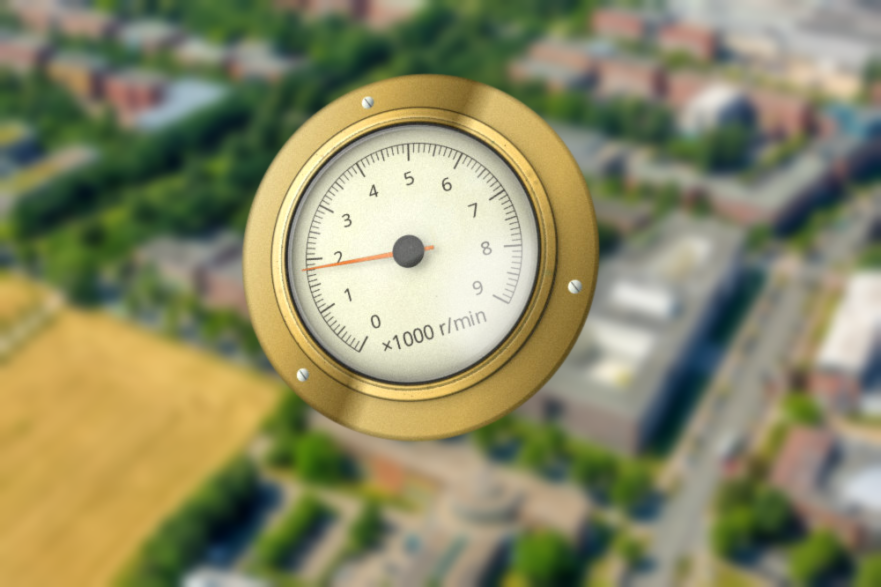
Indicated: 1800
